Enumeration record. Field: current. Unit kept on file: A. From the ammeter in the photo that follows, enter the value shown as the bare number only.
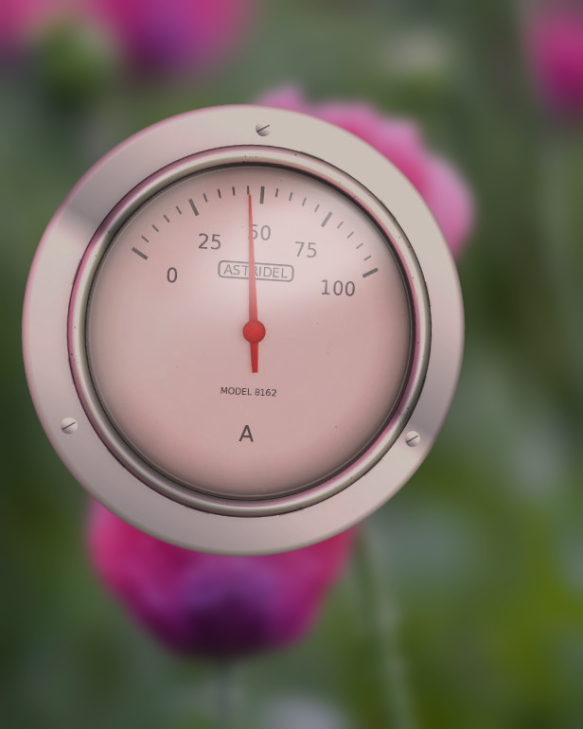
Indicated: 45
